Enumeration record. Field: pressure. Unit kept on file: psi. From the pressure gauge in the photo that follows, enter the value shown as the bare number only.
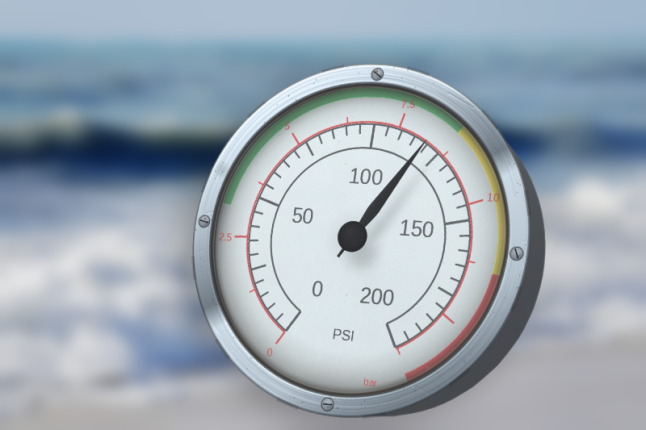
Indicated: 120
